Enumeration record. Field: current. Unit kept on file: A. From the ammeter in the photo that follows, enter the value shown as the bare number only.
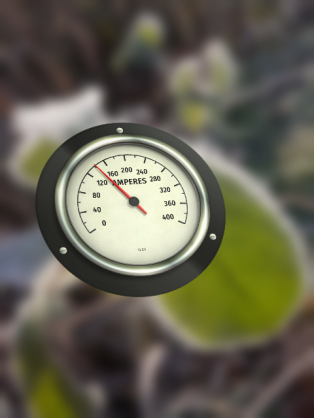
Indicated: 140
